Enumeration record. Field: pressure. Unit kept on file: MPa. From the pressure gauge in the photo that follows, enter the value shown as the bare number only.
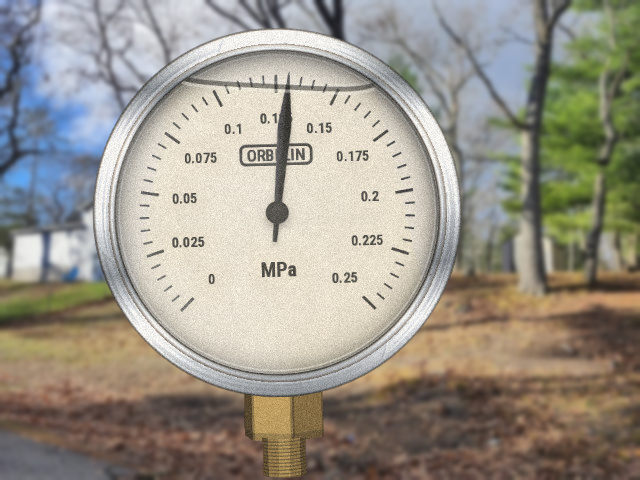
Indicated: 0.13
